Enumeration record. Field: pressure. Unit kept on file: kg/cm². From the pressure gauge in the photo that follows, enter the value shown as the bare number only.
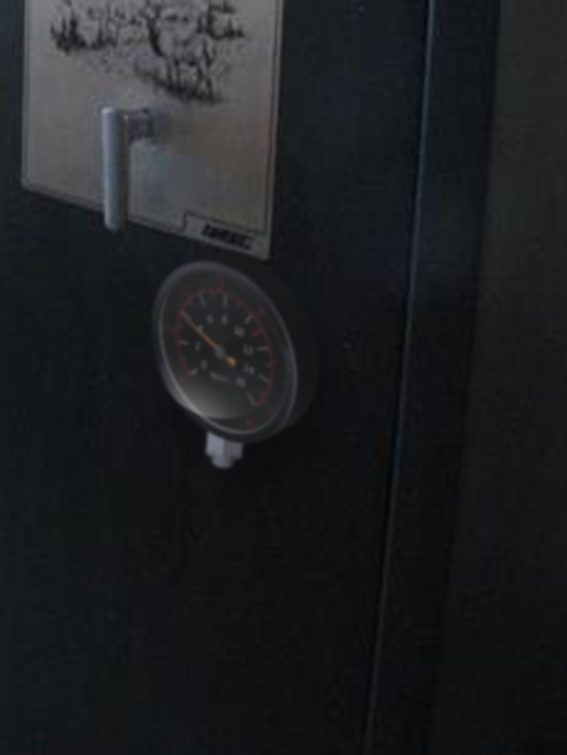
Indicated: 4
